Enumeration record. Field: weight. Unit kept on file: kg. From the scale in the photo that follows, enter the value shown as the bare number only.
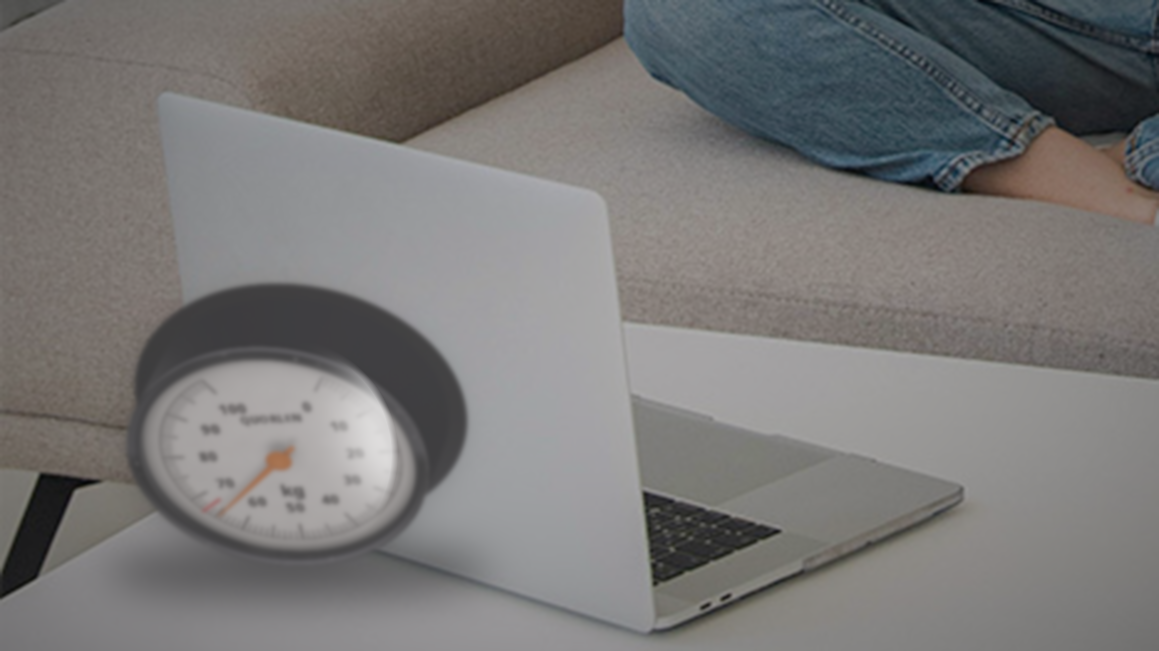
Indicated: 65
